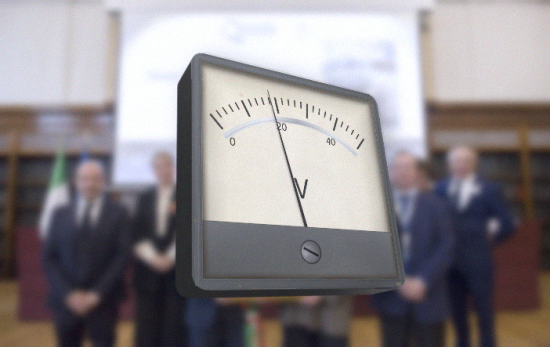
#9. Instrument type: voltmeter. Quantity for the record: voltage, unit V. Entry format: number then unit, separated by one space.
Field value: 18 V
